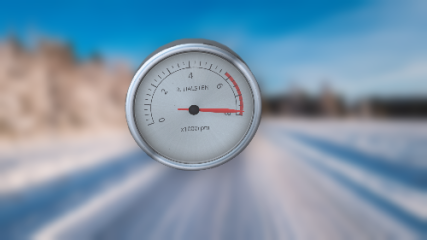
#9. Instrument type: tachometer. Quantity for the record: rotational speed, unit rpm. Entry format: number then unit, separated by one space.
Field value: 7750 rpm
